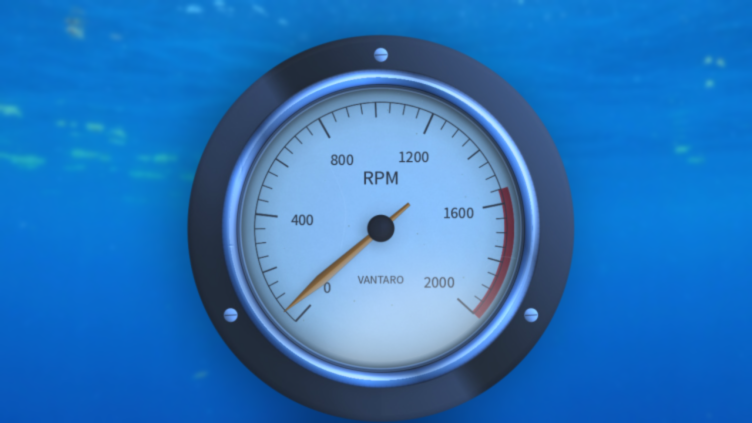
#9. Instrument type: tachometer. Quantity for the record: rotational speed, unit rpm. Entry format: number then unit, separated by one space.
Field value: 50 rpm
